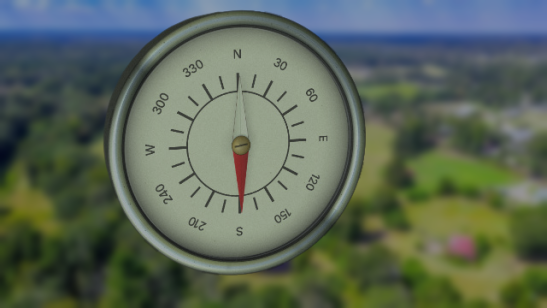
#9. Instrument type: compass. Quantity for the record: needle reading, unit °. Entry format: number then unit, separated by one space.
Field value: 180 °
